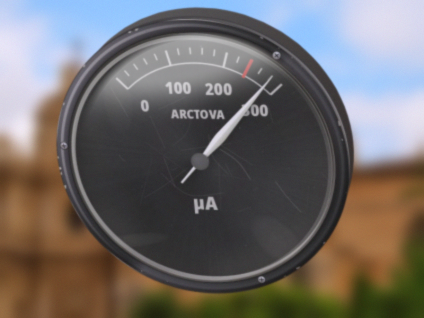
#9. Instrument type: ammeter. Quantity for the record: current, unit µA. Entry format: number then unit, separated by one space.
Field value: 280 µA
